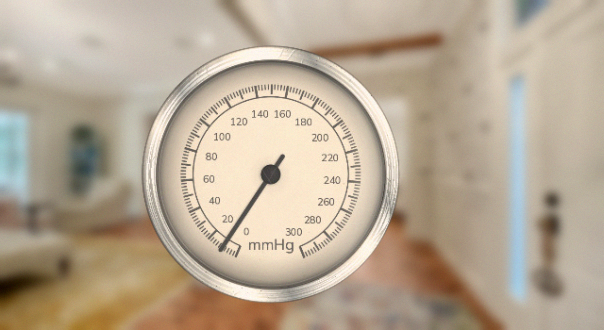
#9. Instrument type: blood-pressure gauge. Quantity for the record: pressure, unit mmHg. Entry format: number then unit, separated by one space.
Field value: 10 mmHg
